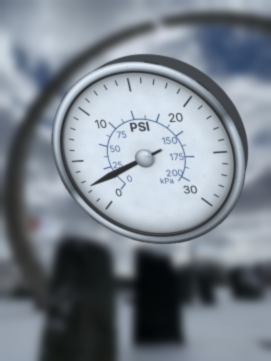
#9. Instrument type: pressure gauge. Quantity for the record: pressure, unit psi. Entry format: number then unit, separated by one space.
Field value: 2.5 psi
